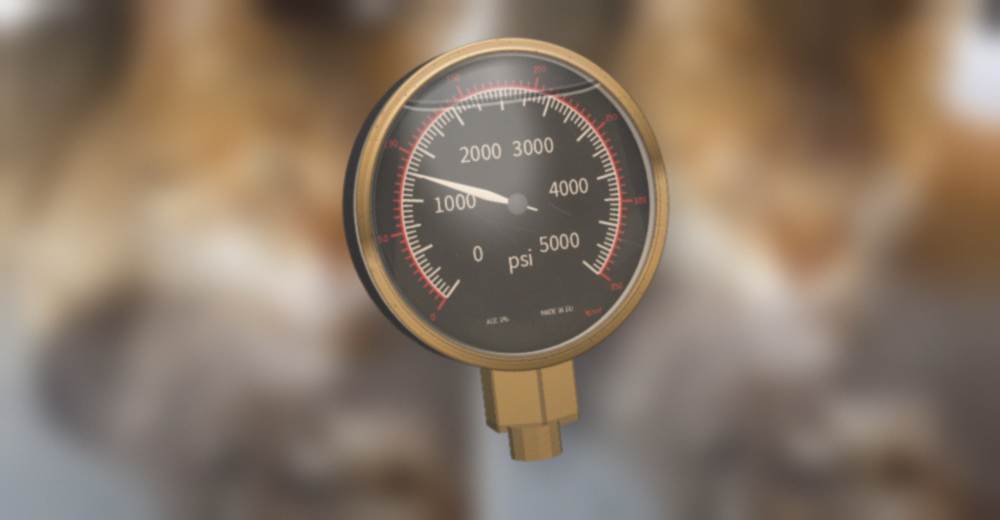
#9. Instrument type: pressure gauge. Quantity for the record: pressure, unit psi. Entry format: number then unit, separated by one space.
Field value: 1250 psi
